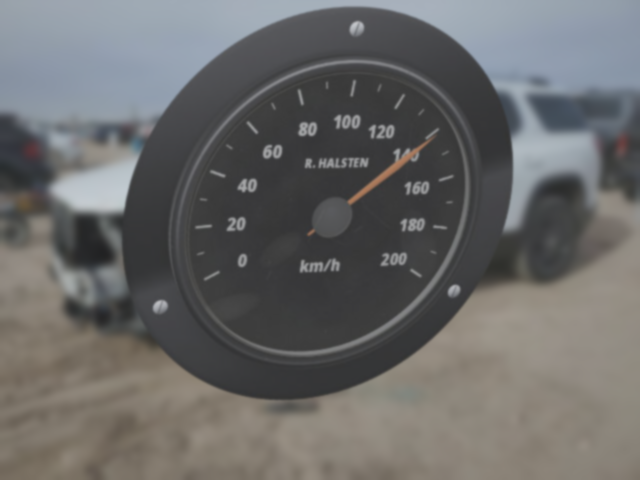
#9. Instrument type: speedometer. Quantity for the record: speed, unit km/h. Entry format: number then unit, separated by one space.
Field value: 140 km/h
